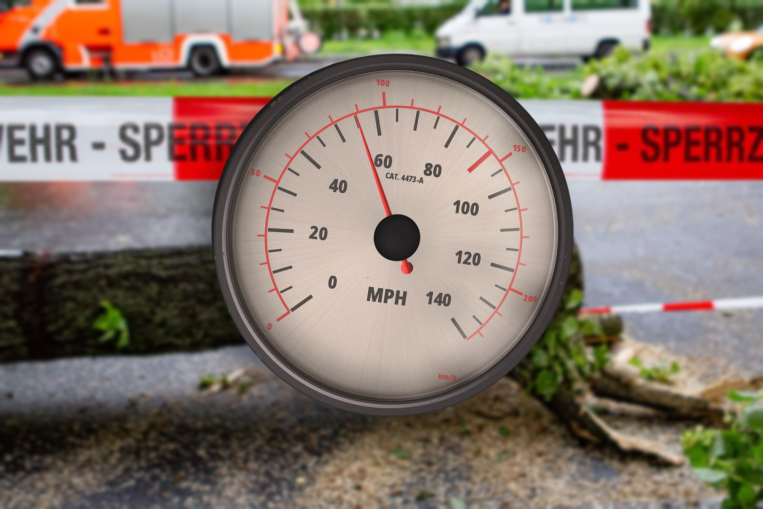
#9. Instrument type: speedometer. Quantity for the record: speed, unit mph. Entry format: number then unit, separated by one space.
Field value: 55 mph
